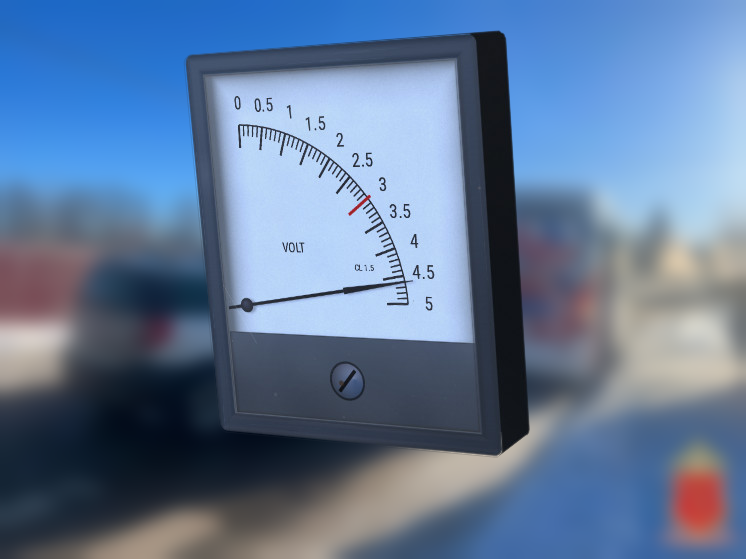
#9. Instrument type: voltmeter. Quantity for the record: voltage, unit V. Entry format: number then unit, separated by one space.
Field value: 4.6 V
